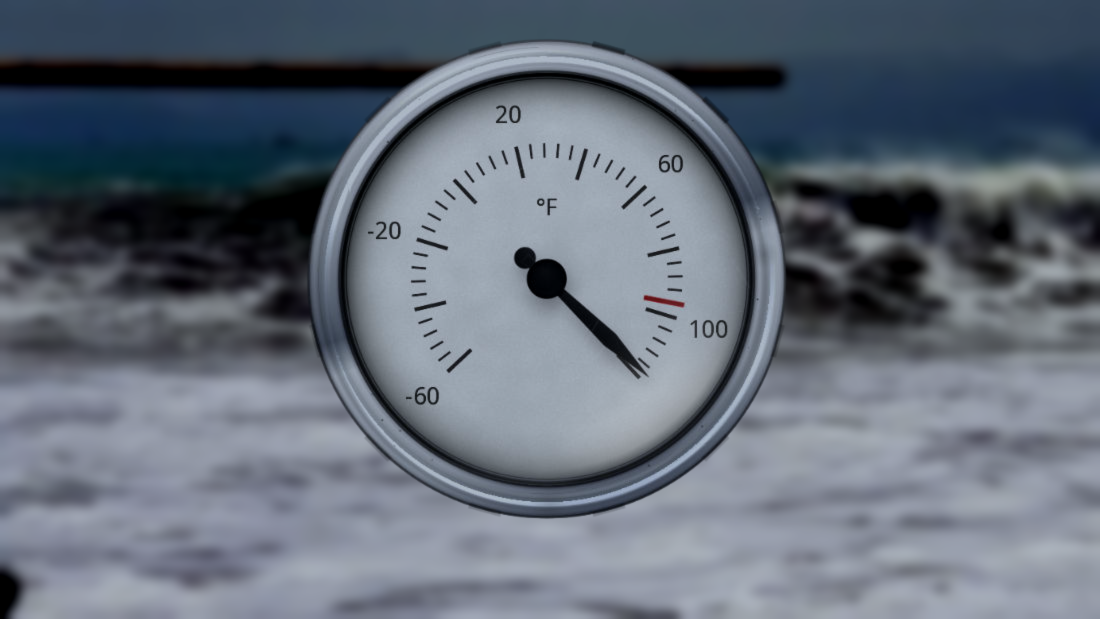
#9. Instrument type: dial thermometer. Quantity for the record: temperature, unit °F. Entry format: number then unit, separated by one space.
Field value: 118 °F
